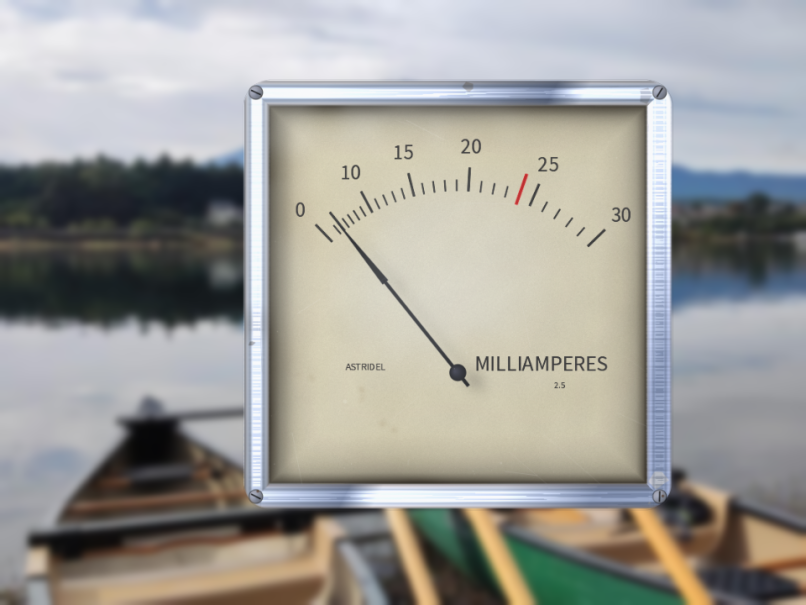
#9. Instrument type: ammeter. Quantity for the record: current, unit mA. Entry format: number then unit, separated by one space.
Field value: 5 mA
